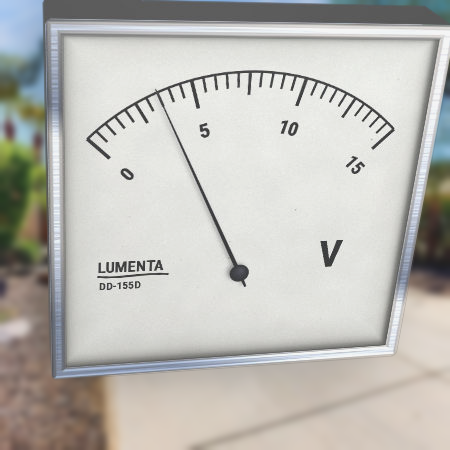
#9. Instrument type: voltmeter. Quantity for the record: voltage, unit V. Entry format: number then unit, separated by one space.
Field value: 3.5 V
